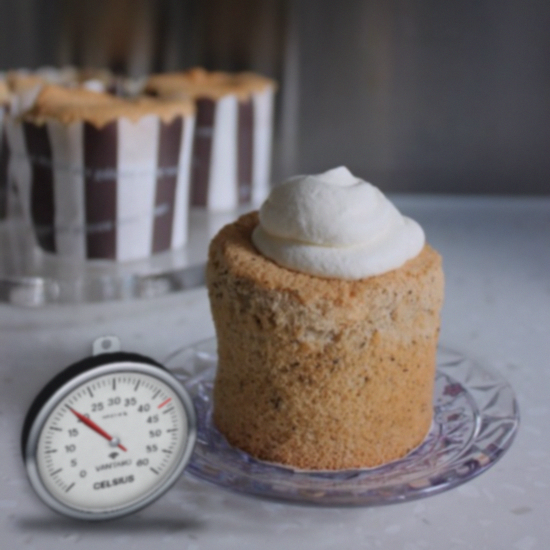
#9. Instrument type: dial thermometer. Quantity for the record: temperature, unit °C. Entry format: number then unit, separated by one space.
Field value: 20 °C
